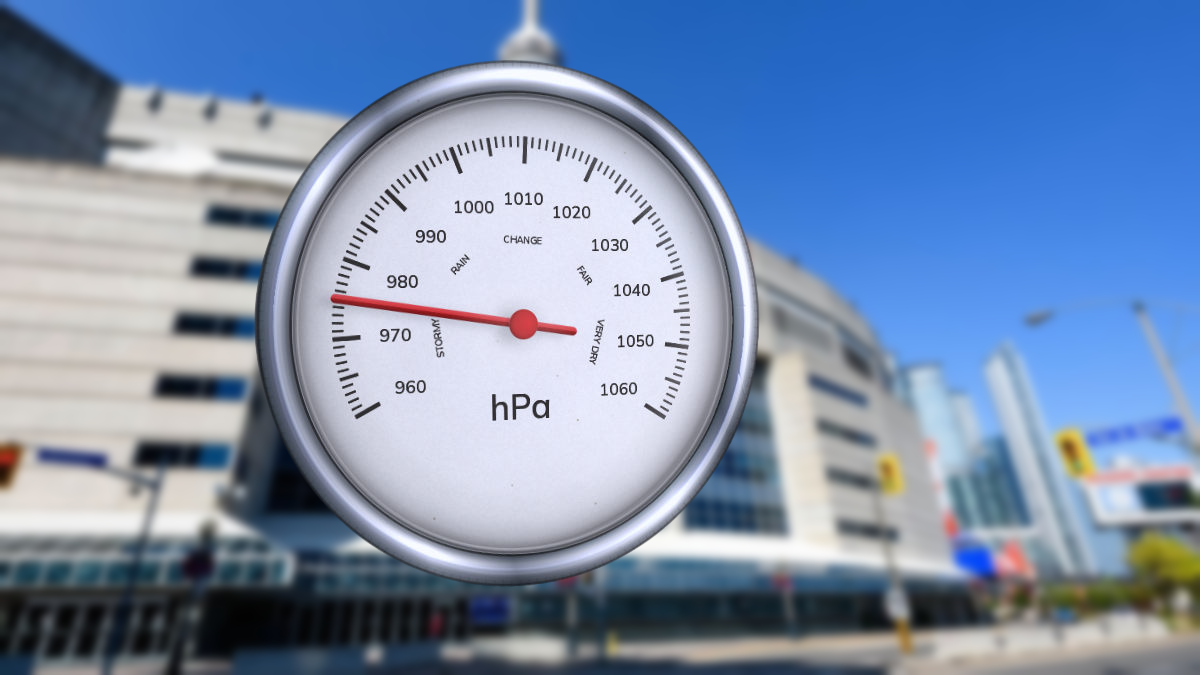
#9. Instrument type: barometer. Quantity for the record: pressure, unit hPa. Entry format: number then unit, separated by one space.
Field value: 975 hPa
